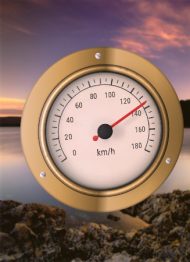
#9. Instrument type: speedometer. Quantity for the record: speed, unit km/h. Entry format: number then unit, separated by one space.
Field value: 135 km/h
